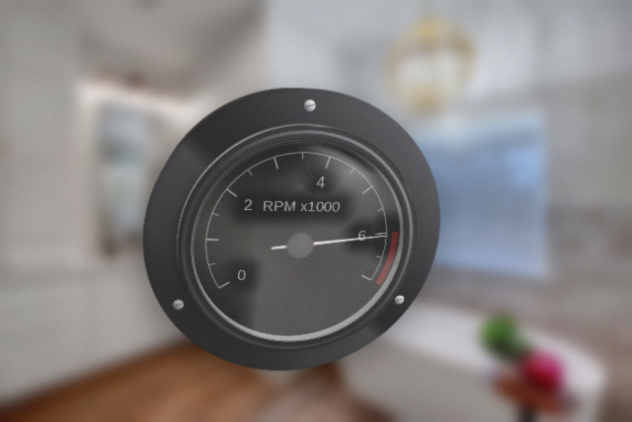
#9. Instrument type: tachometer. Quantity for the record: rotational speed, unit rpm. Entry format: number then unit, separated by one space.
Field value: 6000 rpm
